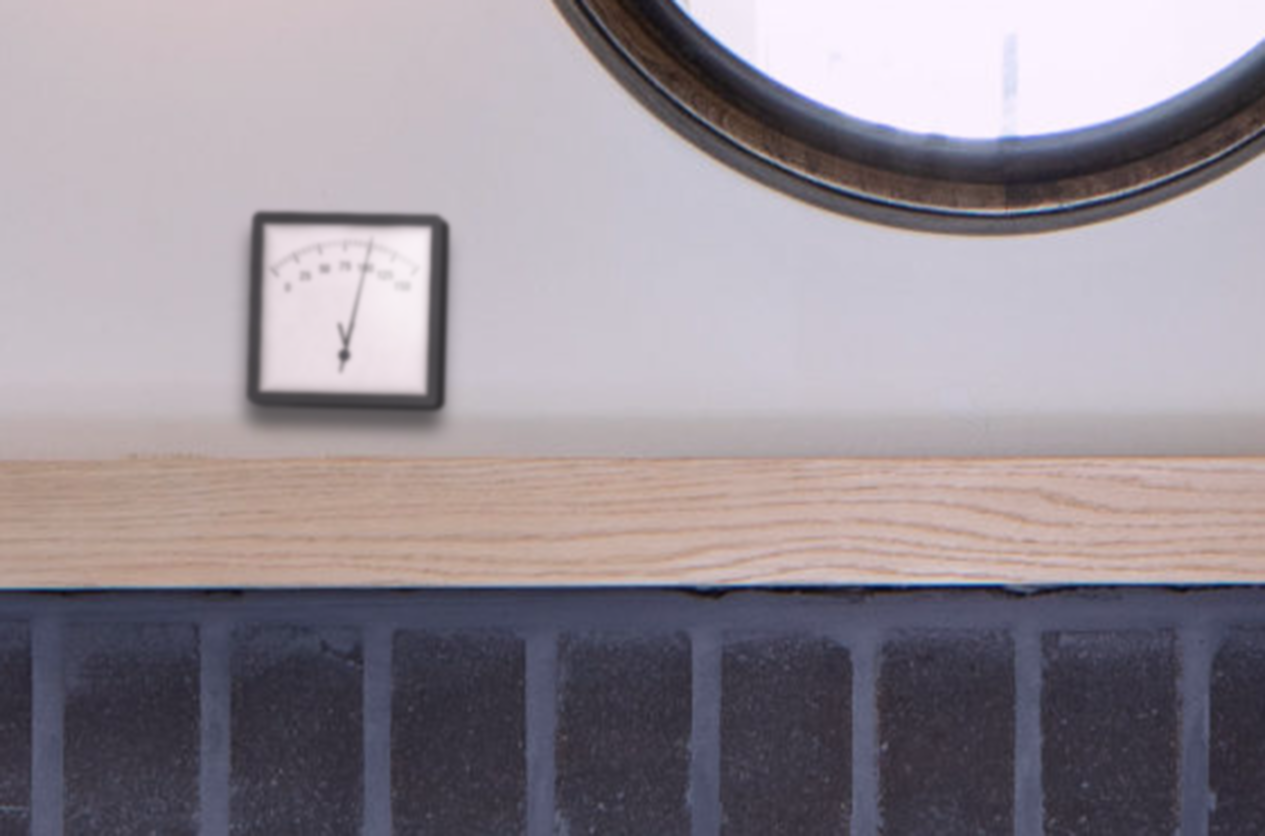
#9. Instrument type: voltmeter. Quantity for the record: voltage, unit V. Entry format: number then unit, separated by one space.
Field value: 100 V
